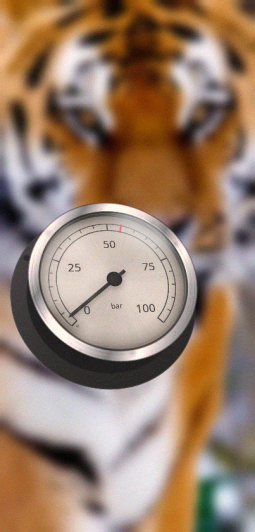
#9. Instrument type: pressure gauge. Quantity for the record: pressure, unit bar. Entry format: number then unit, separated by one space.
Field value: 2.5 bar
